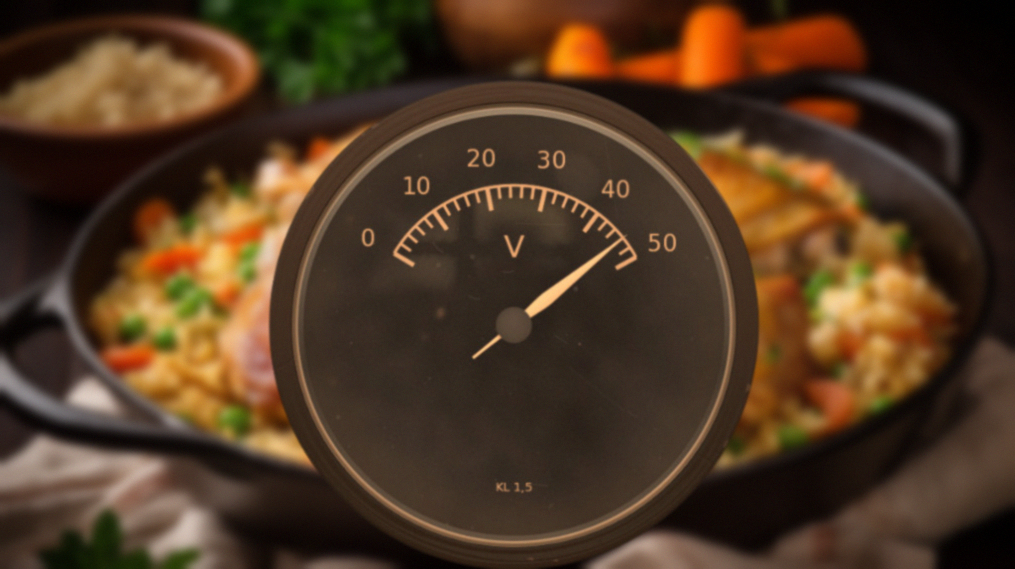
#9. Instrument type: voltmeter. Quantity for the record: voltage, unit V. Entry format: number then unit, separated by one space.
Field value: 46 V
